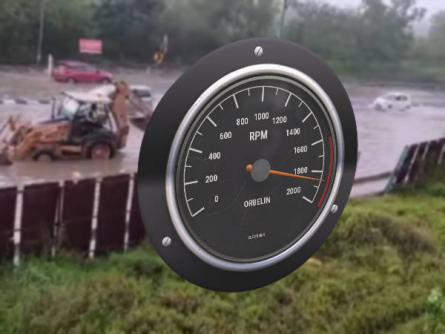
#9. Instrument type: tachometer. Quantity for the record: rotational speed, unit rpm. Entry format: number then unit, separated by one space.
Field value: 1850 rpm
